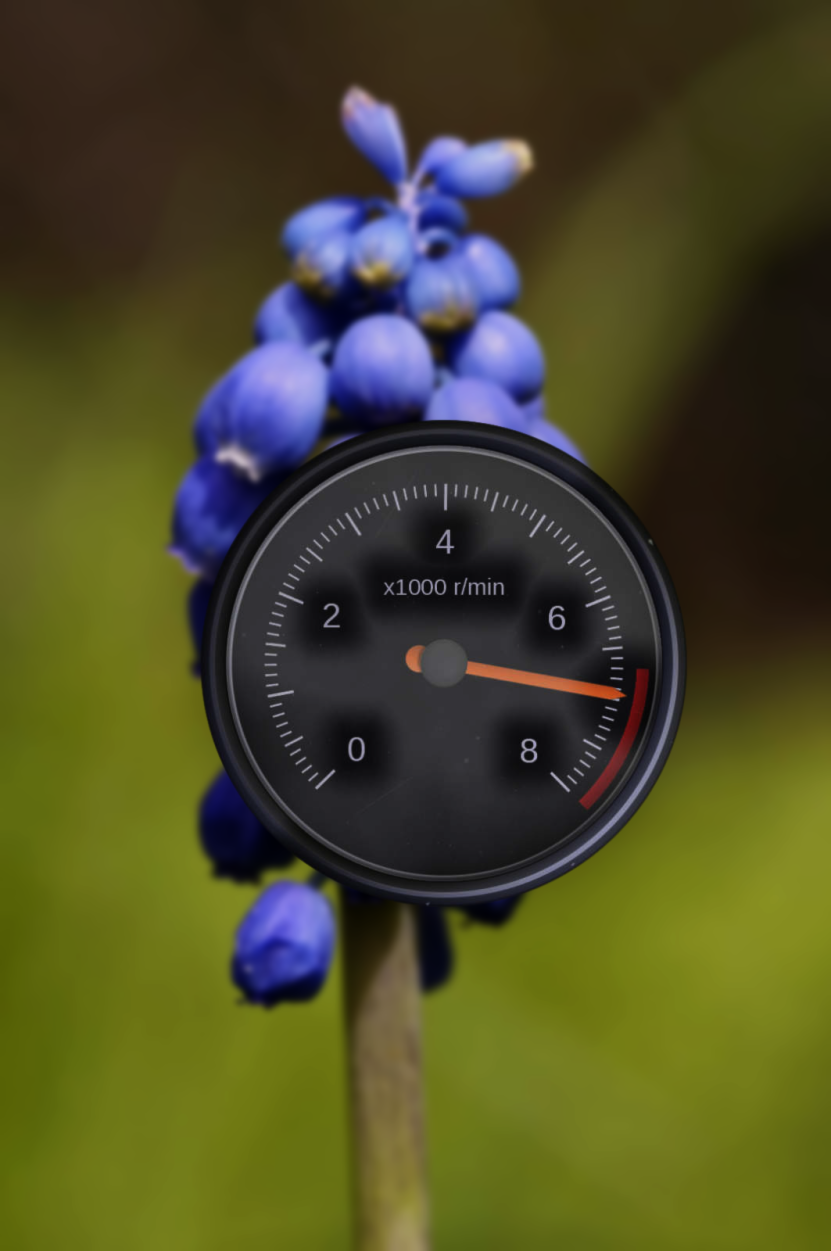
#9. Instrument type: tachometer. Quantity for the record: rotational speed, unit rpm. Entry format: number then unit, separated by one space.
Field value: 6950 rpm
